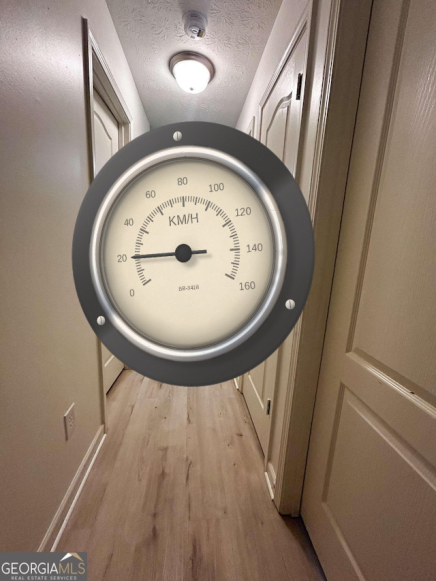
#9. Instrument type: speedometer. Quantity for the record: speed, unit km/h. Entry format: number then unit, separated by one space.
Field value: 20 km/h
